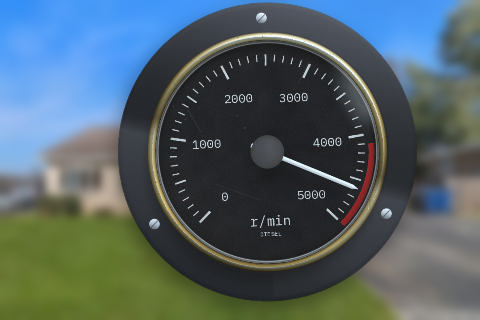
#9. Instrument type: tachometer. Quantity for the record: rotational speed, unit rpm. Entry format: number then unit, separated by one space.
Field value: 4600 rpm
